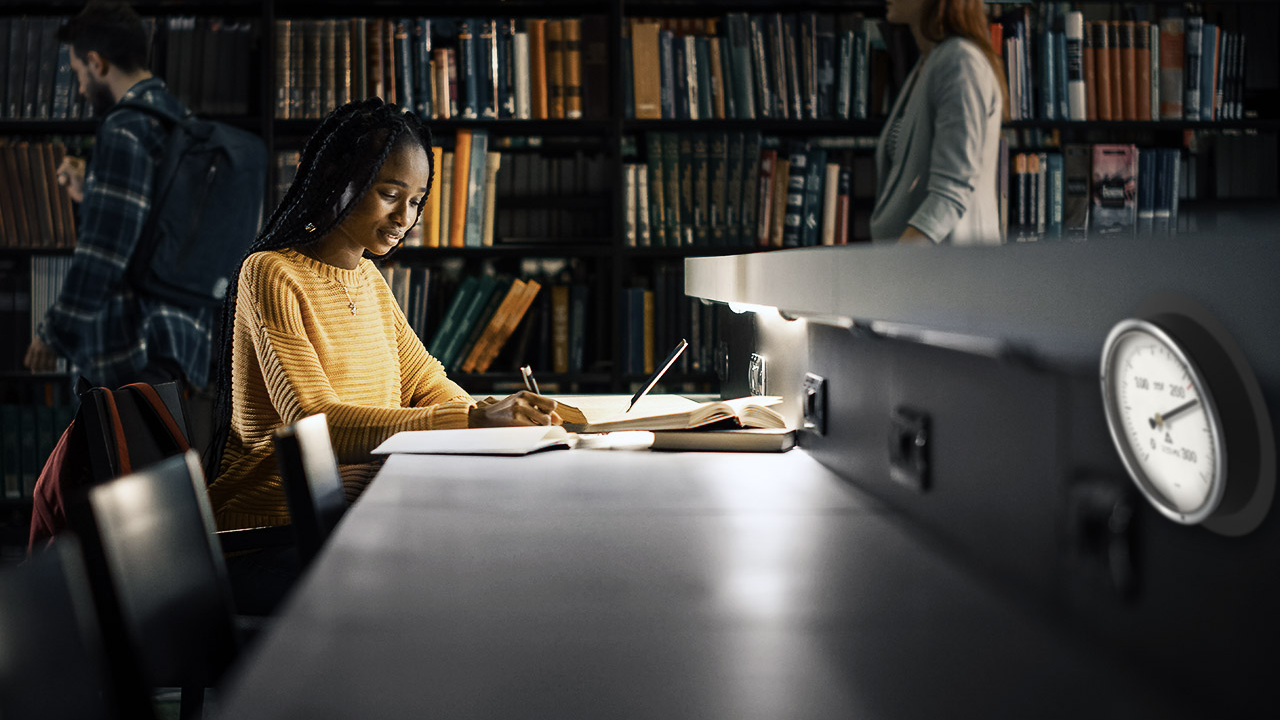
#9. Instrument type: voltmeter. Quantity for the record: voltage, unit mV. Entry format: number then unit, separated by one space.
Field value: 225 mV
